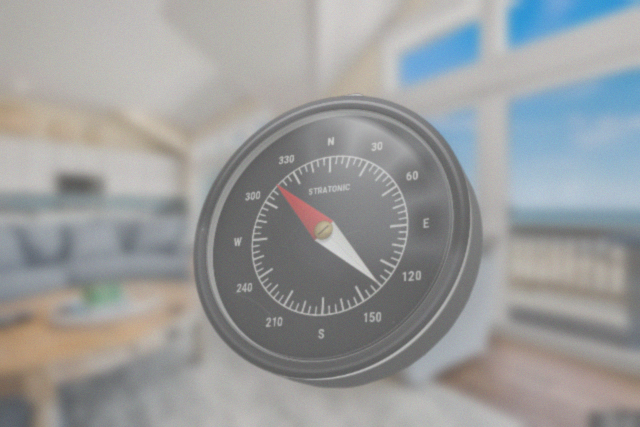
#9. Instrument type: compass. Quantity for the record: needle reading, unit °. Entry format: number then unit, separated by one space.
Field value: 315 °
